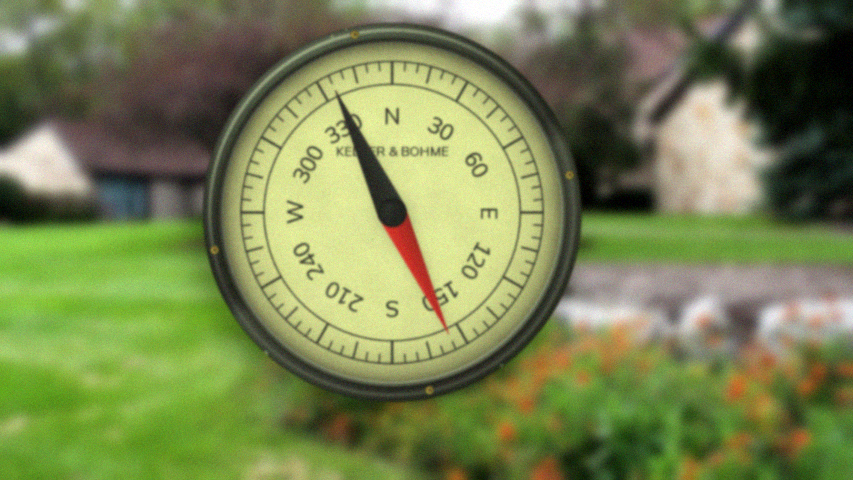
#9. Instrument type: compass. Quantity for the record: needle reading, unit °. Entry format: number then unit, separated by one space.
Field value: 155 °
